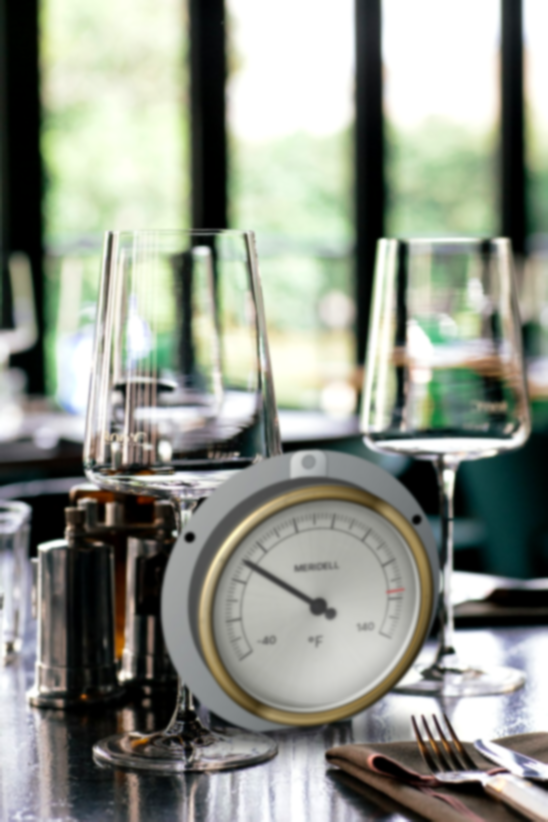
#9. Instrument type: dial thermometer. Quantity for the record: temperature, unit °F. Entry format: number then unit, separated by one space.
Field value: 10 °F
